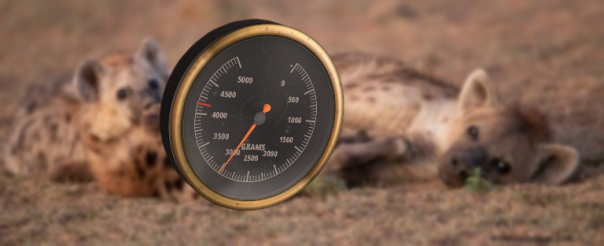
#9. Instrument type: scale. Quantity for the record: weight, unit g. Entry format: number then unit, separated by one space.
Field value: 3000 g
